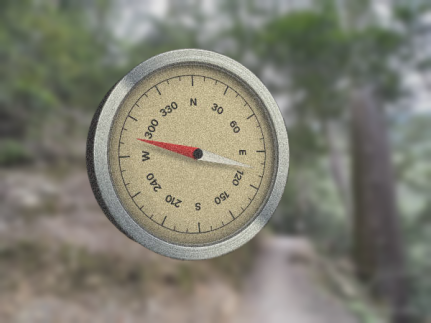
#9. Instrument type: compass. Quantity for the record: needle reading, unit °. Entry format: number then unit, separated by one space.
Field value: 285 °
